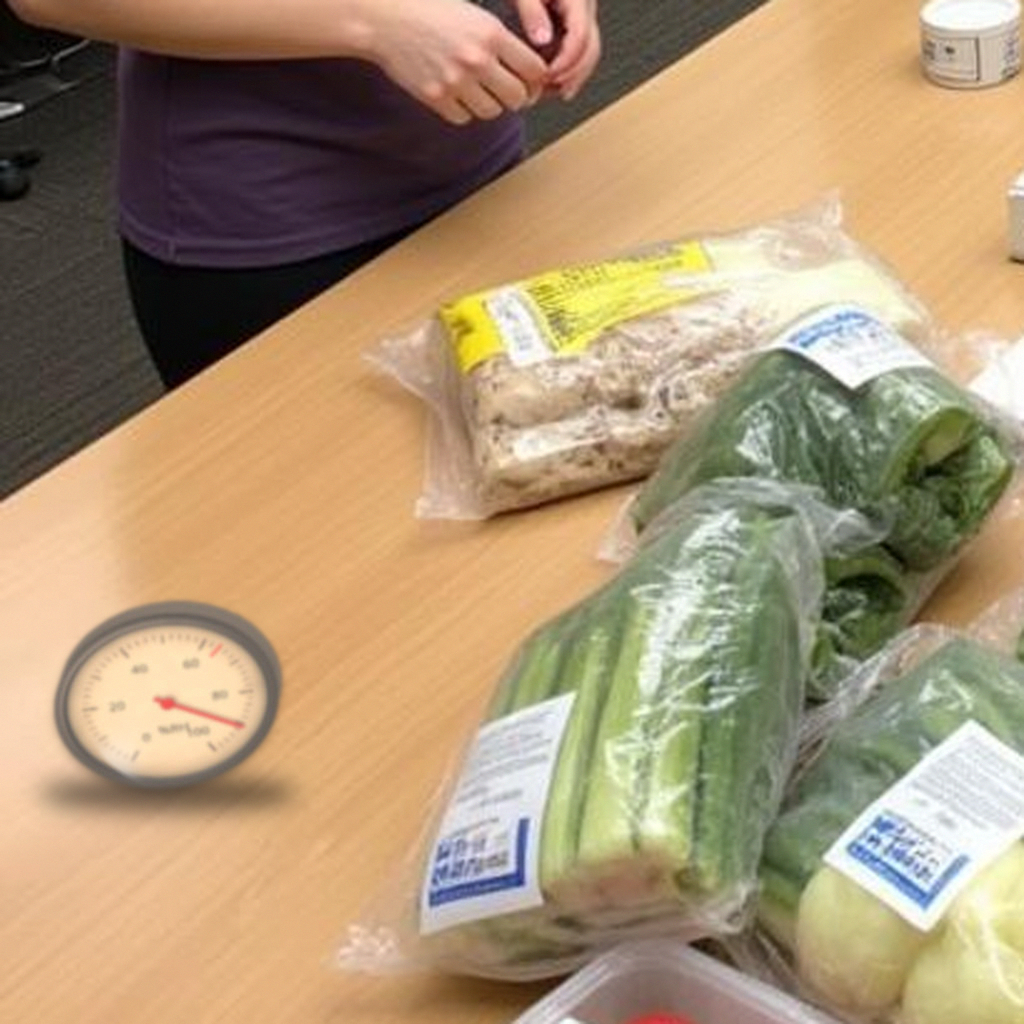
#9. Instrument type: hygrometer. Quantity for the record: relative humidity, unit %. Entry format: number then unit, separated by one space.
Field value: 90 %
